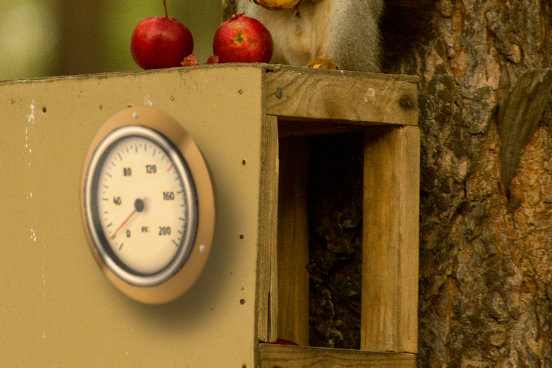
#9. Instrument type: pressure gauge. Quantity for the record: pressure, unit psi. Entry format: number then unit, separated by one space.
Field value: 10 psi
